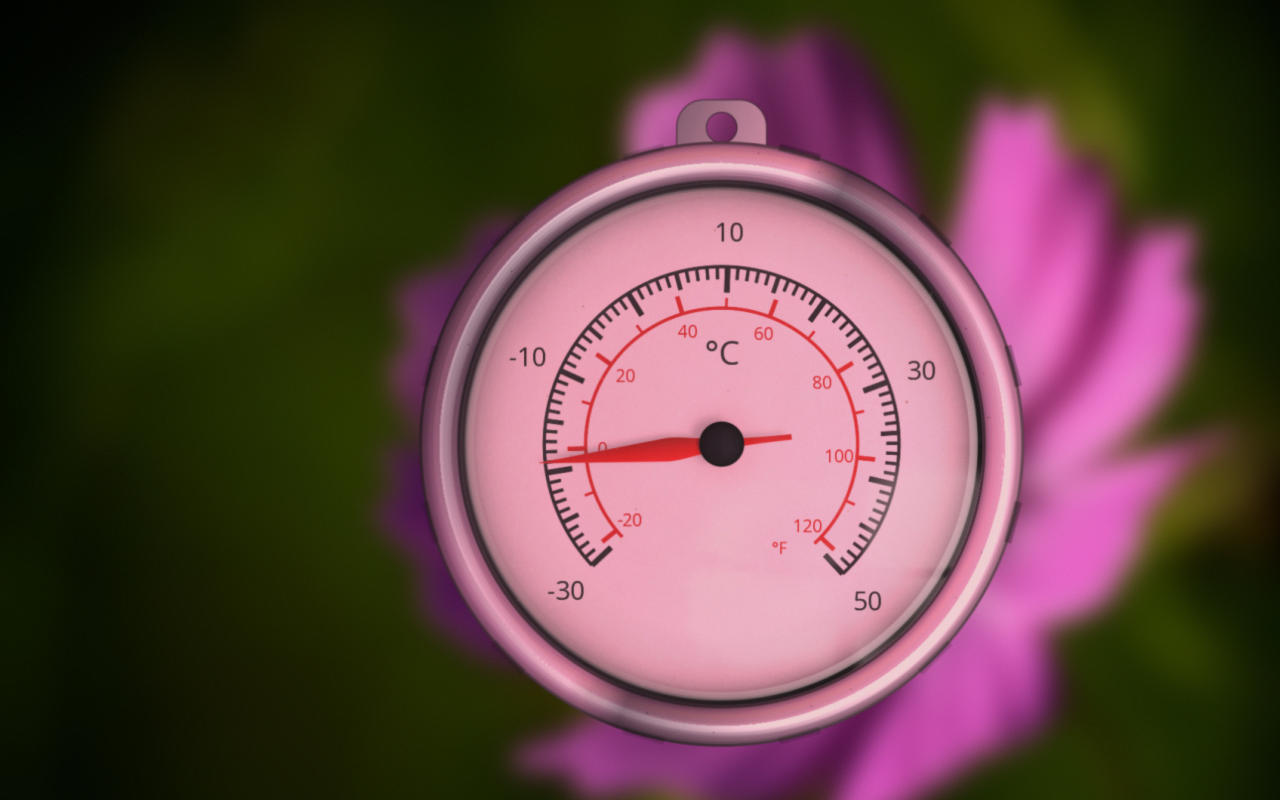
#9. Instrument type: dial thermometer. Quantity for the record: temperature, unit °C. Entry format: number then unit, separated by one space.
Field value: -19 °C
